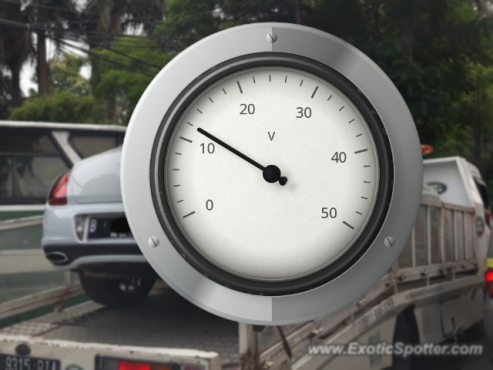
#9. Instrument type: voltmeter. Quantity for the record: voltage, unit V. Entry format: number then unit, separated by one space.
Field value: 12 V
